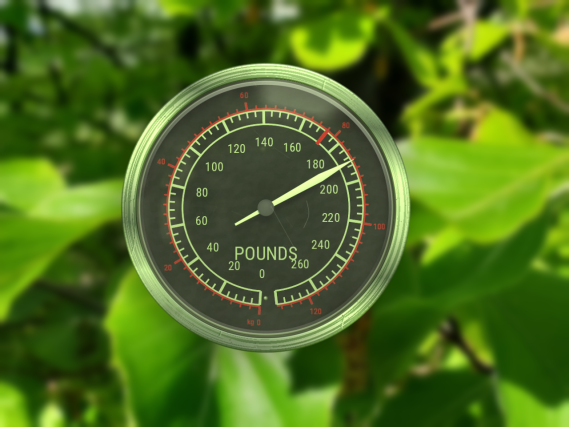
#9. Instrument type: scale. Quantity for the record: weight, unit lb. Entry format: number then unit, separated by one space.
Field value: 190 lb
